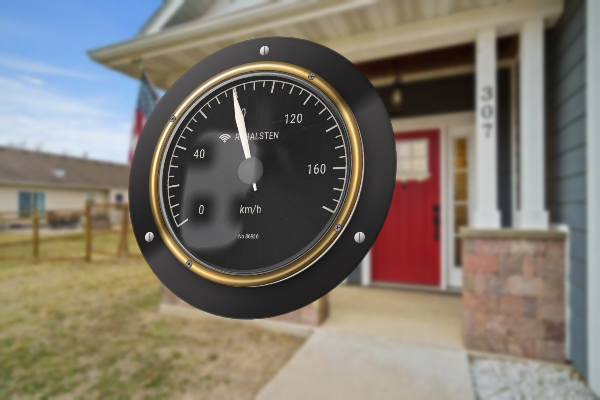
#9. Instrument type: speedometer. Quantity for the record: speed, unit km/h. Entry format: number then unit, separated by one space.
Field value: 80 km/h
